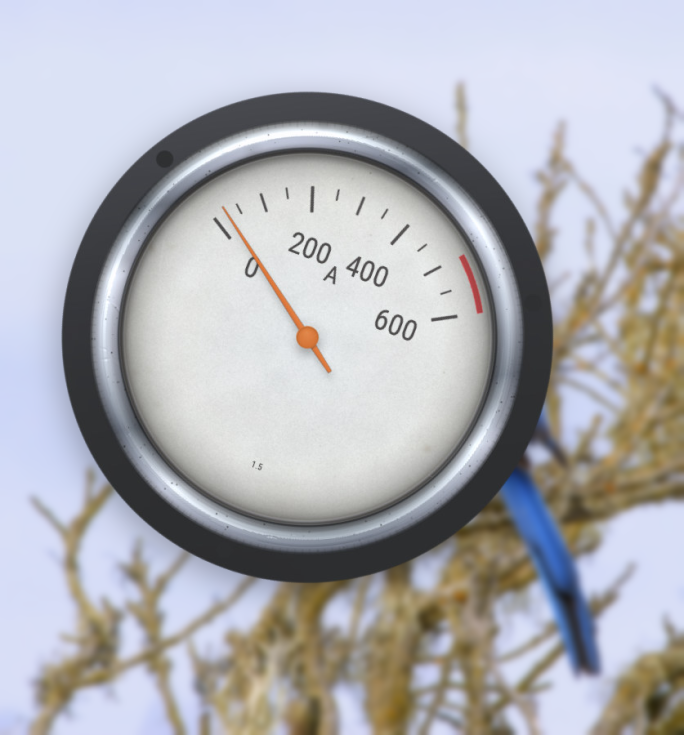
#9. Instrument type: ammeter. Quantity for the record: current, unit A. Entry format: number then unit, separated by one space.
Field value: 25 A
